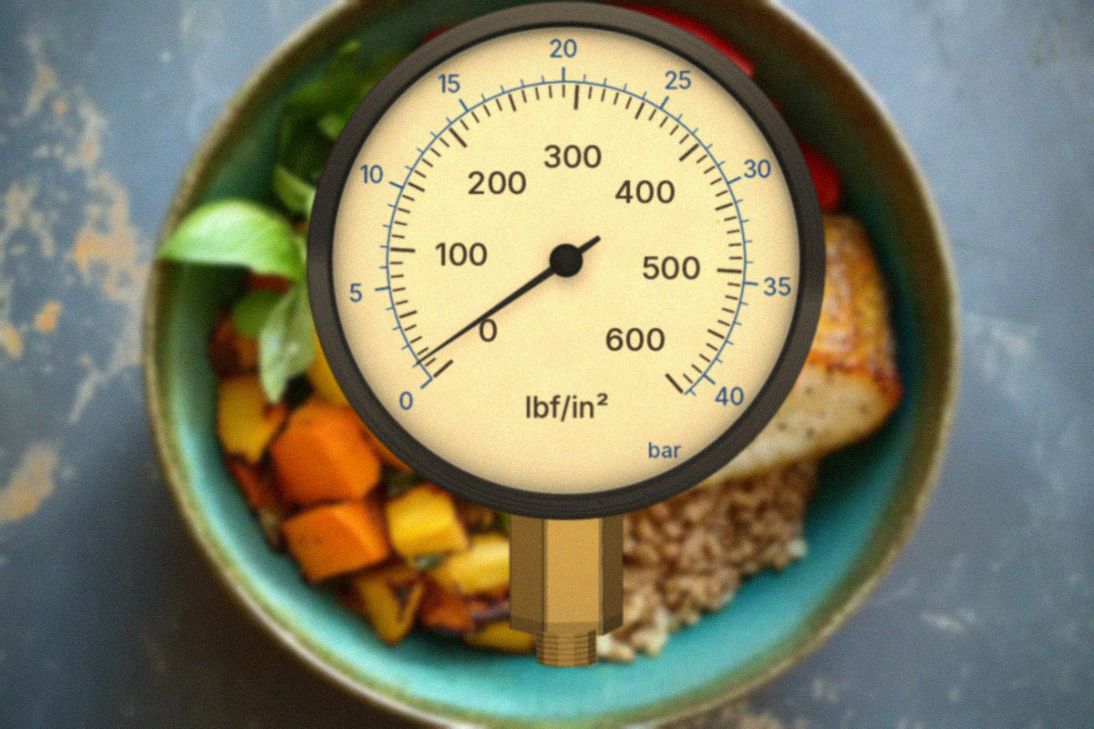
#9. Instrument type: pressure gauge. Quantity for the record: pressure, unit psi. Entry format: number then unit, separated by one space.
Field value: 15 psi
